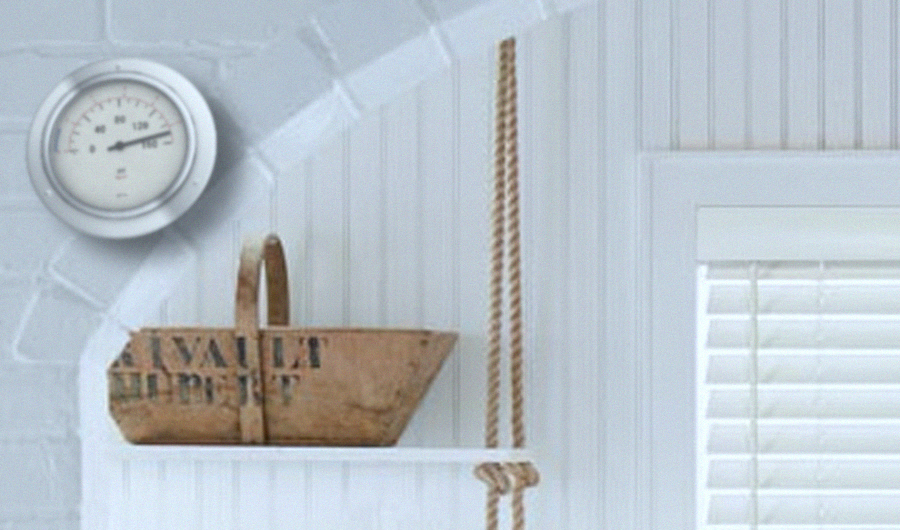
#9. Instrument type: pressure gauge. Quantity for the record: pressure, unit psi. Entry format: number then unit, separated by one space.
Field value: 150 psi
